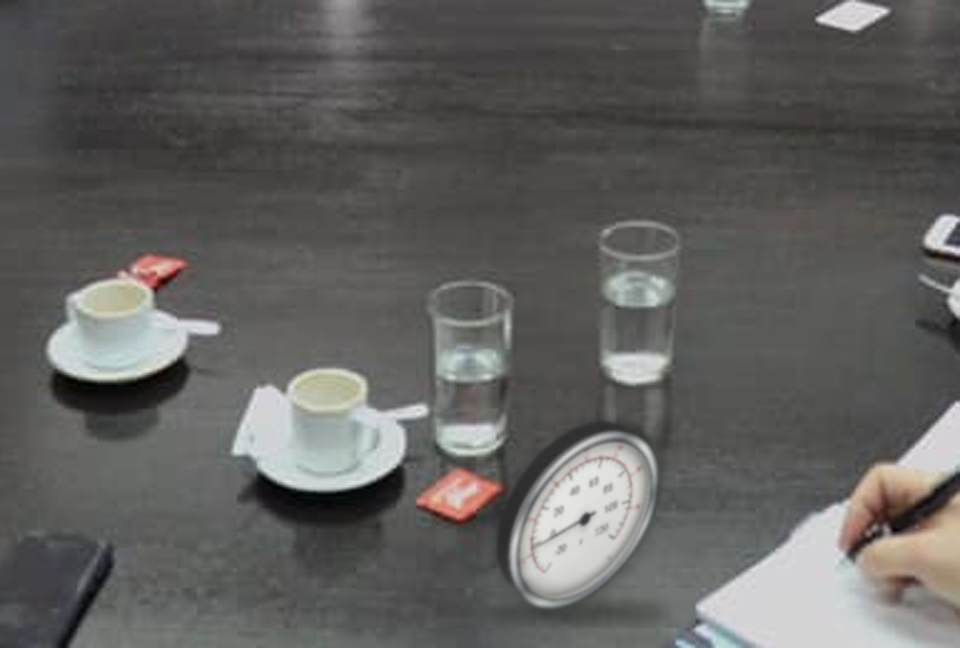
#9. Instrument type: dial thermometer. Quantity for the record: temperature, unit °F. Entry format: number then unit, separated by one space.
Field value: 0 °F
